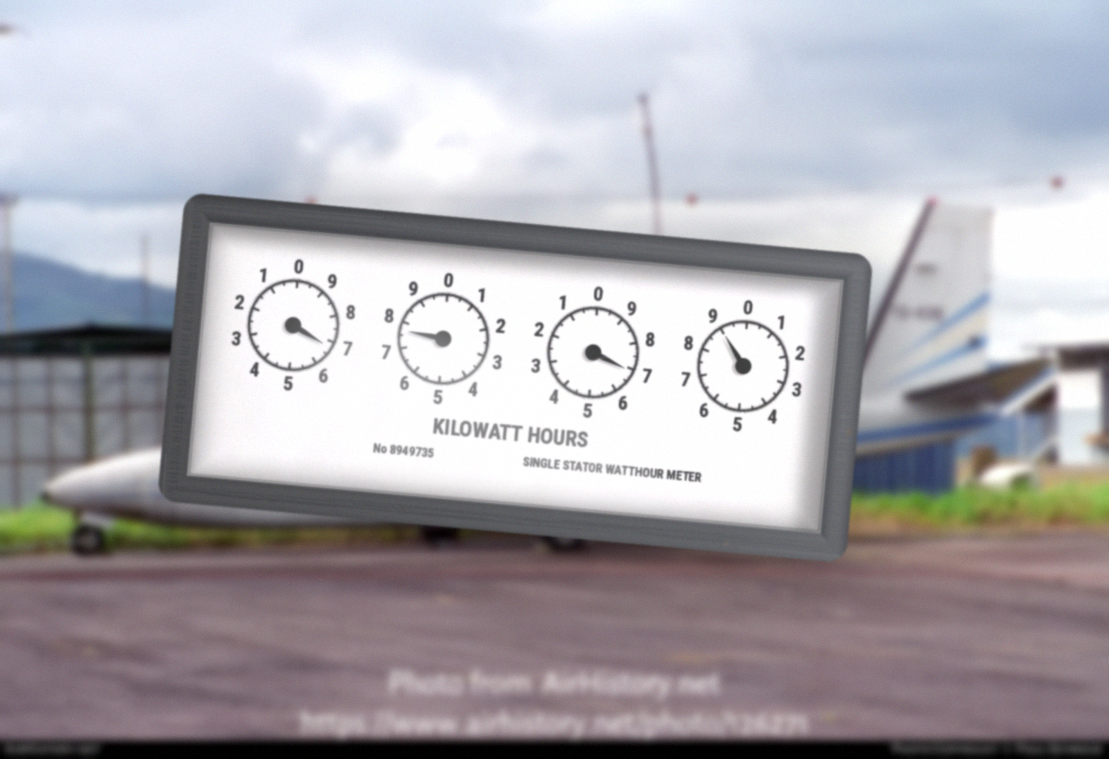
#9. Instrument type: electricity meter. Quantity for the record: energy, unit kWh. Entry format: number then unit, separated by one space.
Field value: 6769 kWh
